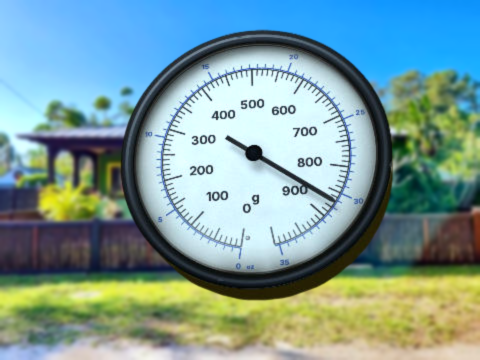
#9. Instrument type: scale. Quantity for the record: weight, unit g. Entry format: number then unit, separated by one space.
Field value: 870 g
